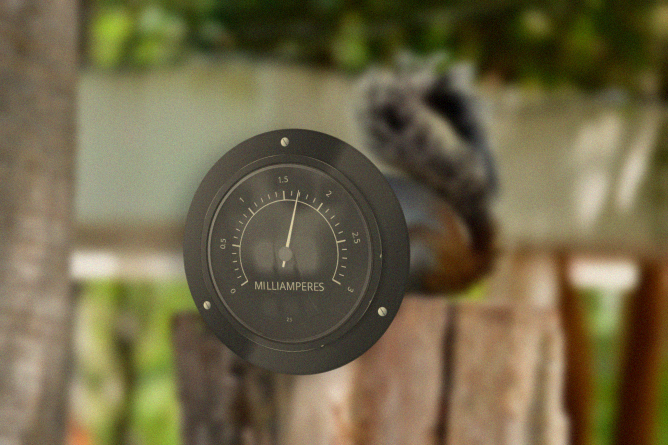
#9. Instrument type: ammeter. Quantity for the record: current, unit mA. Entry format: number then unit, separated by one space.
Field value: 1.7 mA
